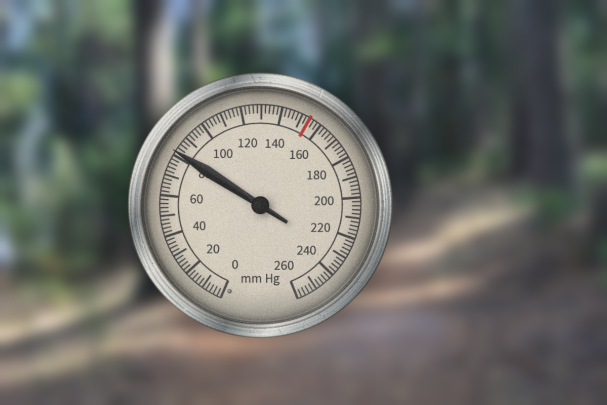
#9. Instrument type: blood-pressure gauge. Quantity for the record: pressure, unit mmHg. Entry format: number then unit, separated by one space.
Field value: 82 mmHg
